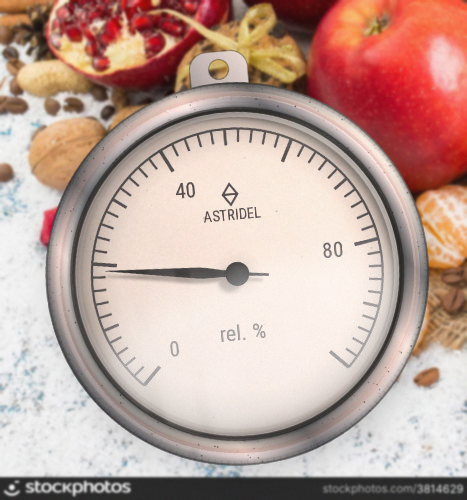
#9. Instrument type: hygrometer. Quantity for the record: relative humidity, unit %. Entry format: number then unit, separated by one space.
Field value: 19 %
